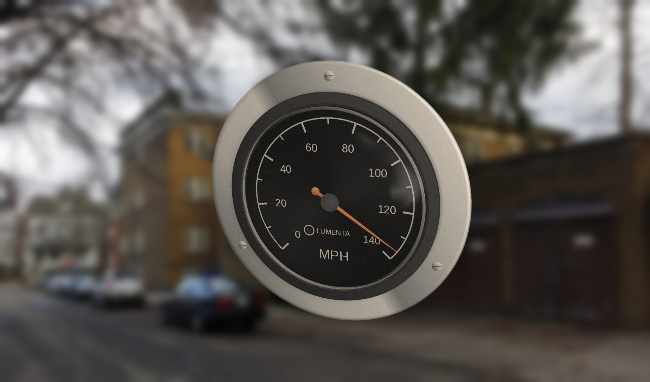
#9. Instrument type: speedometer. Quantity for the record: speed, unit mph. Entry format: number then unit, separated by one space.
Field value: 135 mph
